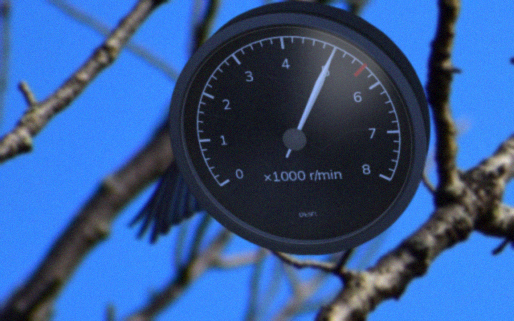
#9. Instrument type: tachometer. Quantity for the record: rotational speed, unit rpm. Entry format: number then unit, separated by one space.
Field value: 5000 rpm
